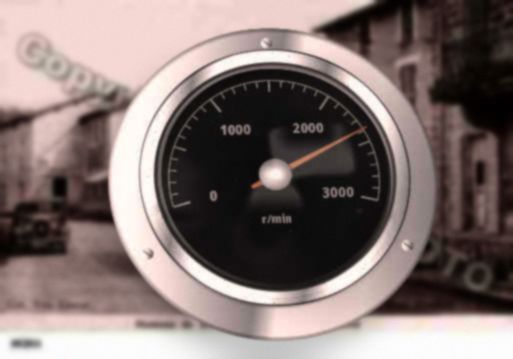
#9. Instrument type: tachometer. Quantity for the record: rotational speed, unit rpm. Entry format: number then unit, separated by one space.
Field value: 2400 rpm
